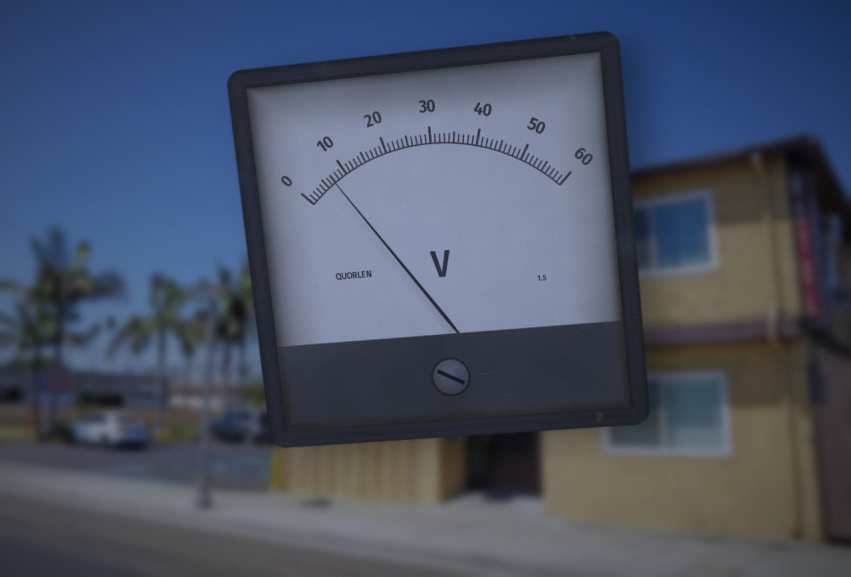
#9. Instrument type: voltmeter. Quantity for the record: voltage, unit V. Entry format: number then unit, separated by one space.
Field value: 7 V
